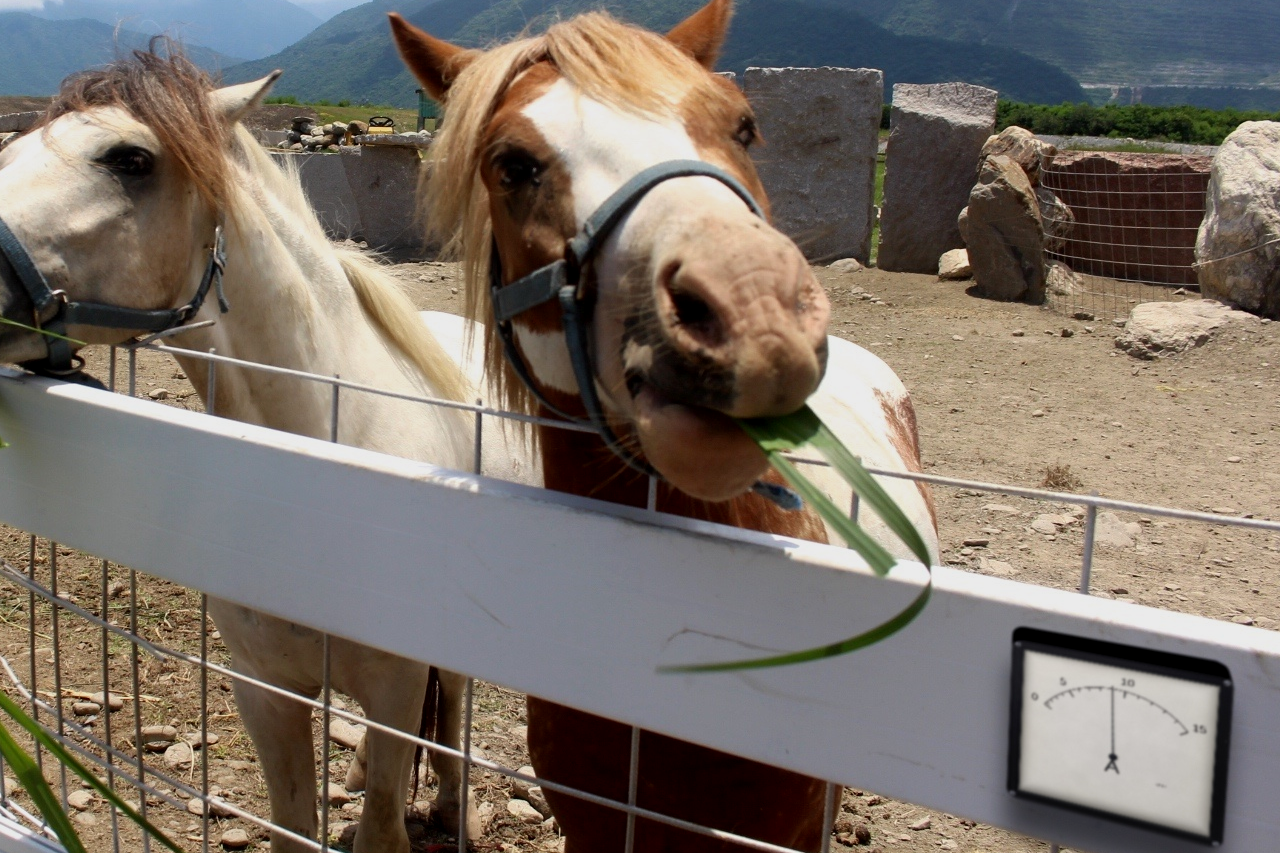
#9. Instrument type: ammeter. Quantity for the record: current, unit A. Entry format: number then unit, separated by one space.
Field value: 9 A
